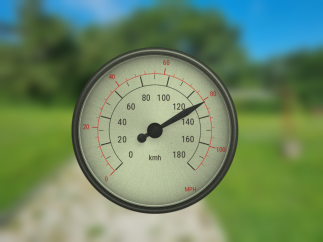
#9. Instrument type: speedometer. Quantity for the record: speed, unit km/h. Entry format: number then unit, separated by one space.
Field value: 130 km/h
